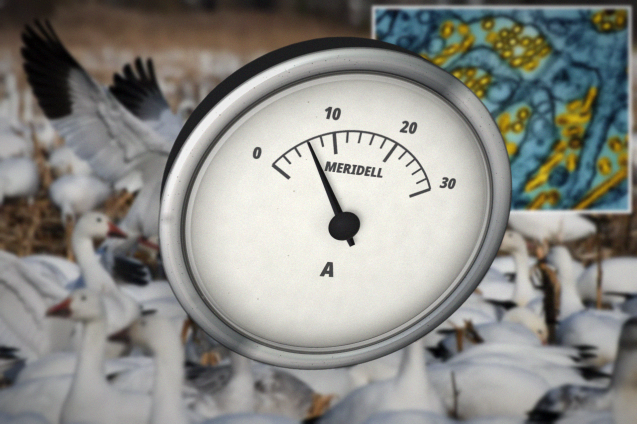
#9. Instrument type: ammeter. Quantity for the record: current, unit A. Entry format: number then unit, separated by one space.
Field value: 6 A
